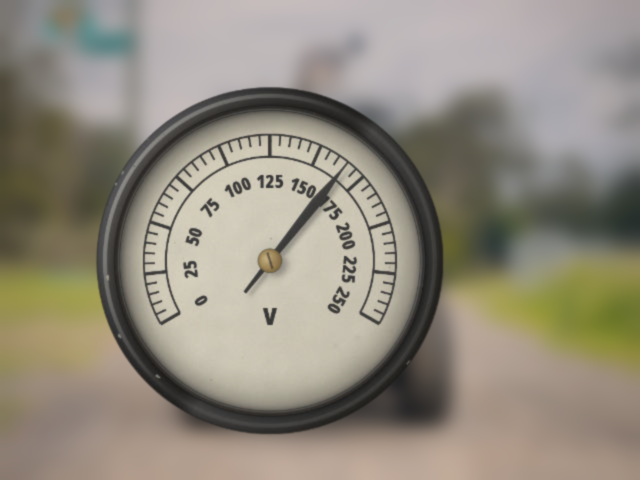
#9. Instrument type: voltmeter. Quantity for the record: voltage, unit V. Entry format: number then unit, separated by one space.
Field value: 165 V
